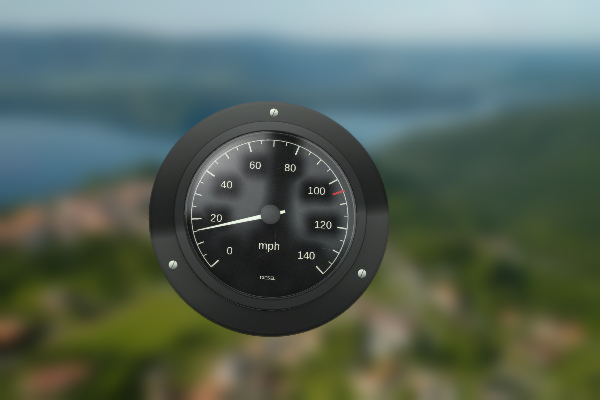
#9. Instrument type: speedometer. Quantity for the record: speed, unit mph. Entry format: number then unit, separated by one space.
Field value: 15 mph
